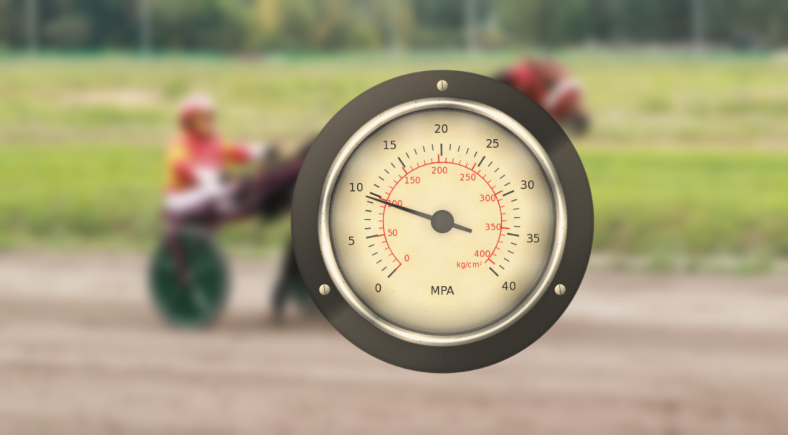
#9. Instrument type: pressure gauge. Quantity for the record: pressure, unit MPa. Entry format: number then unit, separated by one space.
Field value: 9.5 MPa
